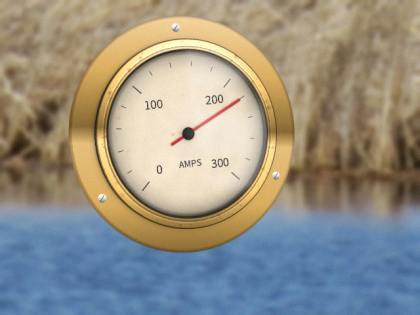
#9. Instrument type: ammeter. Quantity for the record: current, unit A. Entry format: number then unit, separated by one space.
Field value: 220 A
